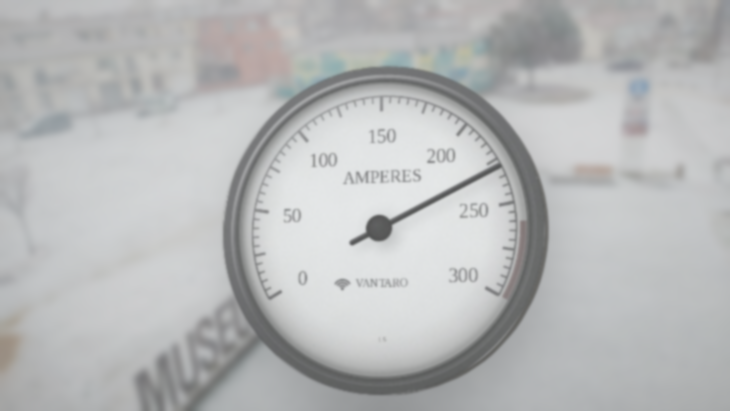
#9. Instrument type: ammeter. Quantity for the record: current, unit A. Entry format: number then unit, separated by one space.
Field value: 230 A
